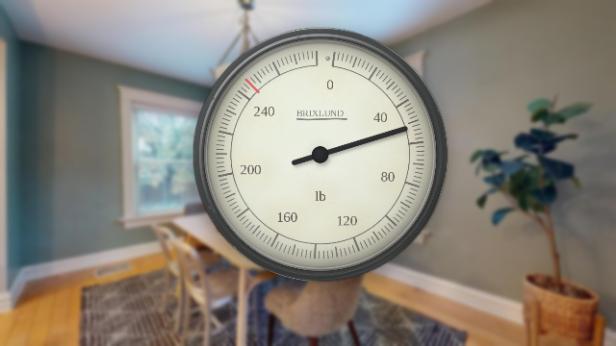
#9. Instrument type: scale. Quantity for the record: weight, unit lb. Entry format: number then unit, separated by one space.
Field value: 52 lb
